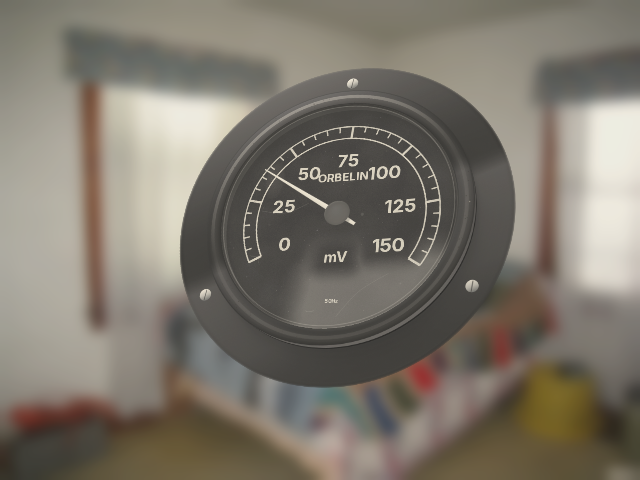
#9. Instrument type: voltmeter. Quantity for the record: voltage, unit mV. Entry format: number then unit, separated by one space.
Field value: 37.5 mV
